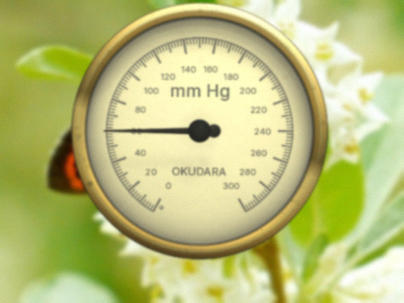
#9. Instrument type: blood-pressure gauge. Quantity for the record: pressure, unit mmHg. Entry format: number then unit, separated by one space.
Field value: 60 mmHg
